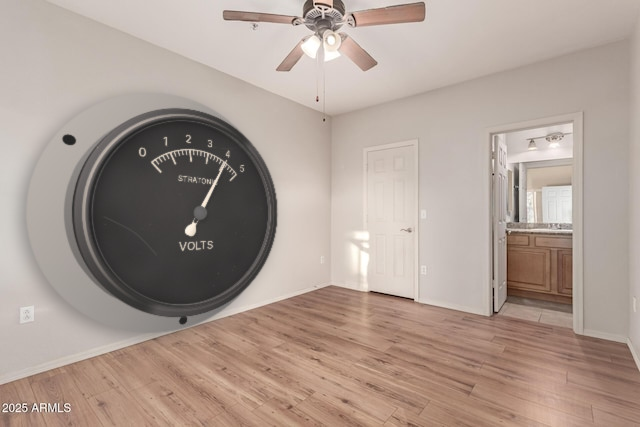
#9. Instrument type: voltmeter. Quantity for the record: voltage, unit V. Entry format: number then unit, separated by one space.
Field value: 4 V
